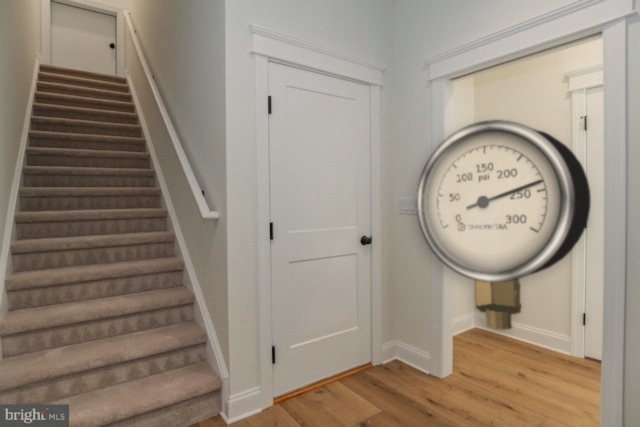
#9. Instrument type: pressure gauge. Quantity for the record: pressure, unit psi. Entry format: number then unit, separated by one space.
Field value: 240 psi
